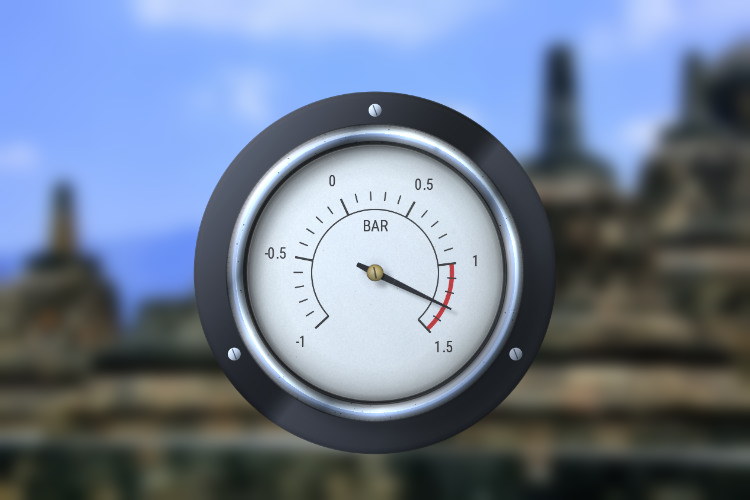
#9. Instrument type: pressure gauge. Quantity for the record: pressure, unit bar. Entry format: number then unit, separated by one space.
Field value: 1.3 bar
